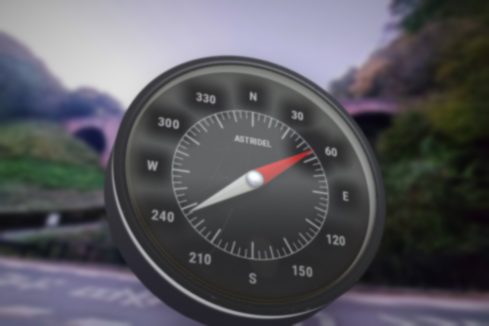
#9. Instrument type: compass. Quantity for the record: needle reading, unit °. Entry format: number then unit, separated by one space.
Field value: 55 °
